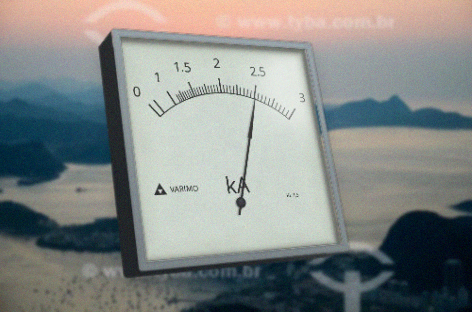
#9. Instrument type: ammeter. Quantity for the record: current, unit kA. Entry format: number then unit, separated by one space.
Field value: 2.5 kA
